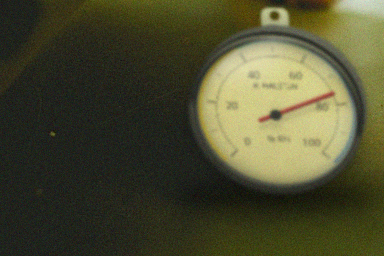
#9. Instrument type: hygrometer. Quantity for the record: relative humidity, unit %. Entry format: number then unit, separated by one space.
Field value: 75 %
